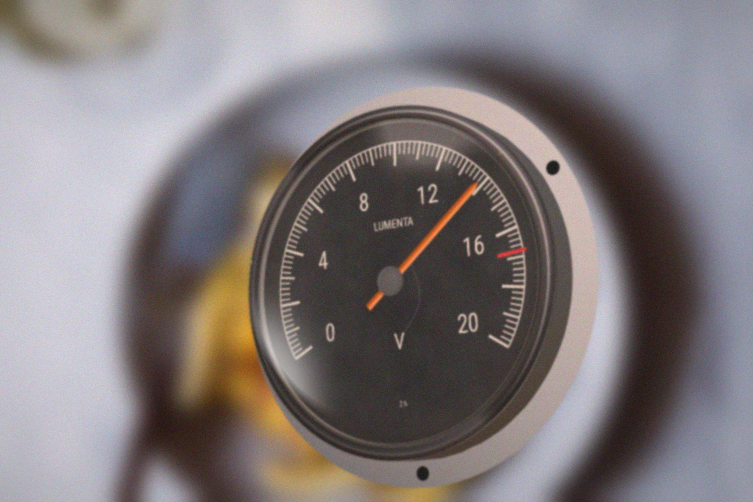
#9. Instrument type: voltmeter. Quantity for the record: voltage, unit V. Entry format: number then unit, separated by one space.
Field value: 14 V
